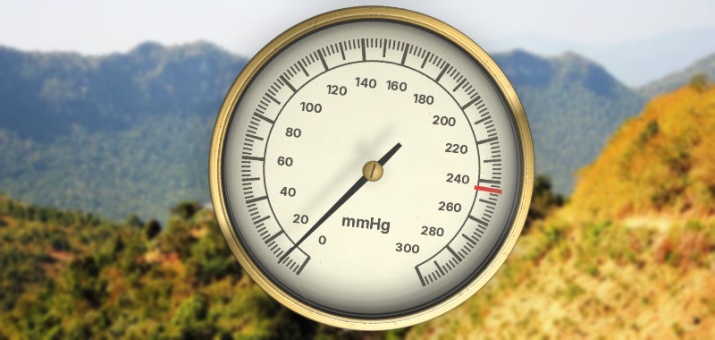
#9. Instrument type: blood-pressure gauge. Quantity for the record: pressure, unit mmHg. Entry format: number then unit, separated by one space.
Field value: 10 mmHg
